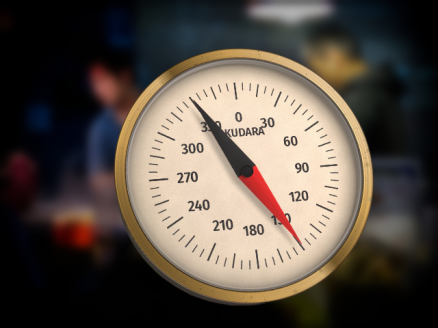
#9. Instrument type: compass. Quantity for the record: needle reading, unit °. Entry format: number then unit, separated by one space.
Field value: 150 °
